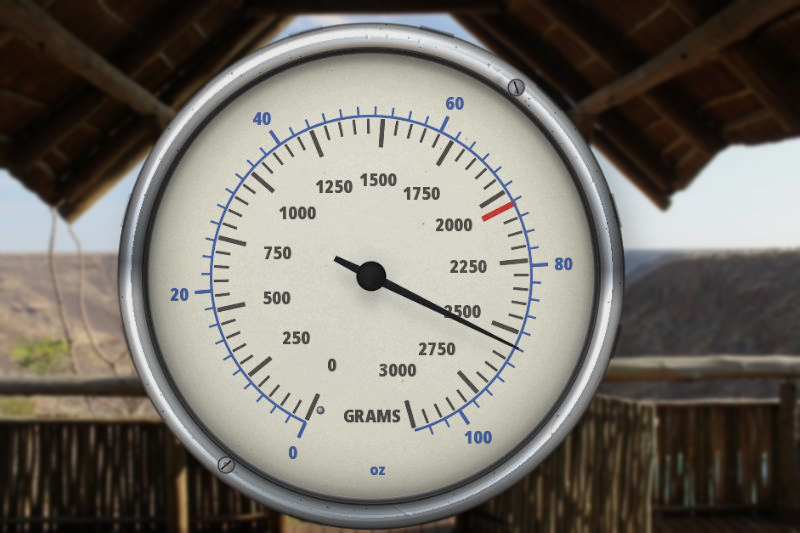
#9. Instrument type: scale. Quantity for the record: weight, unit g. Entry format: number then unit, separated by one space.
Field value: 2550 g
